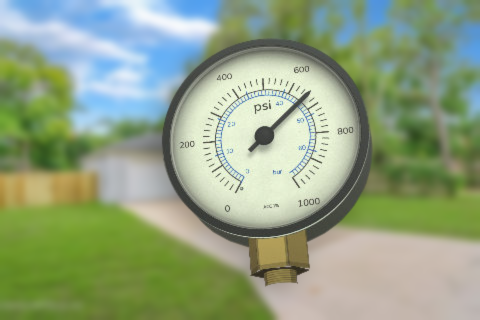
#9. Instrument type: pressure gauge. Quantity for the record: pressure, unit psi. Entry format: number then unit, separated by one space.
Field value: 660 psi
